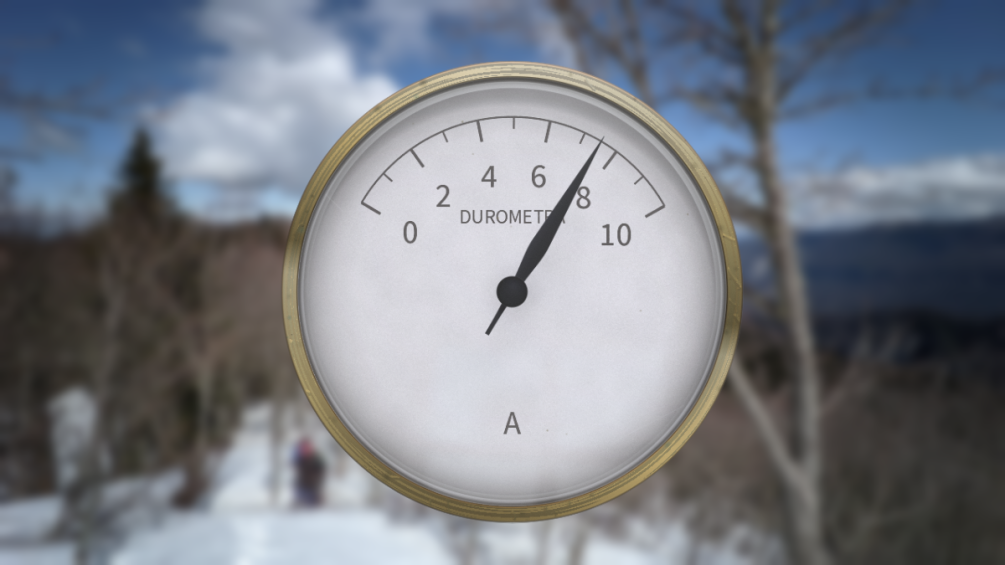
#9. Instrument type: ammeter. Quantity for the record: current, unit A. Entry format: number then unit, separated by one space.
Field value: 7.5 A
